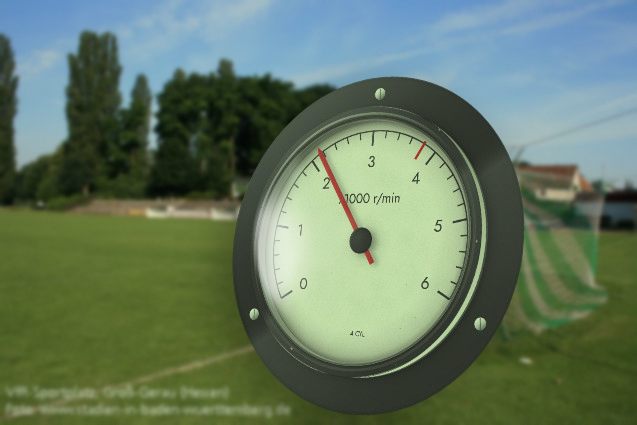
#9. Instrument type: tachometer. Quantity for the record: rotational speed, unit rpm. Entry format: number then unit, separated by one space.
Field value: 2200 rpm
